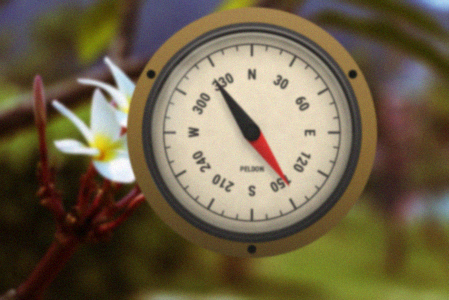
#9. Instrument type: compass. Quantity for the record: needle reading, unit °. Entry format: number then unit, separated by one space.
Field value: 145 °
